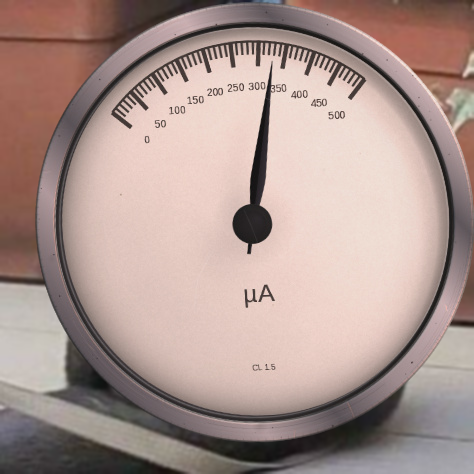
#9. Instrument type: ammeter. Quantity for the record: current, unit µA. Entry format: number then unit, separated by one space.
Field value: 330 µA
